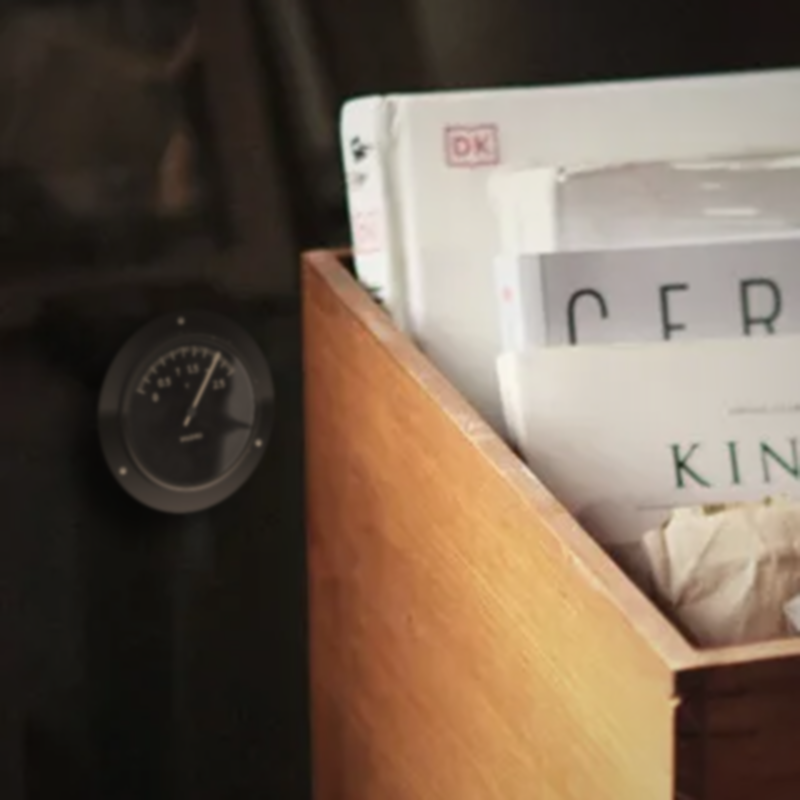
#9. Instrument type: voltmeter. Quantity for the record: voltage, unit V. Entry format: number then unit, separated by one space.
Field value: 2 V
